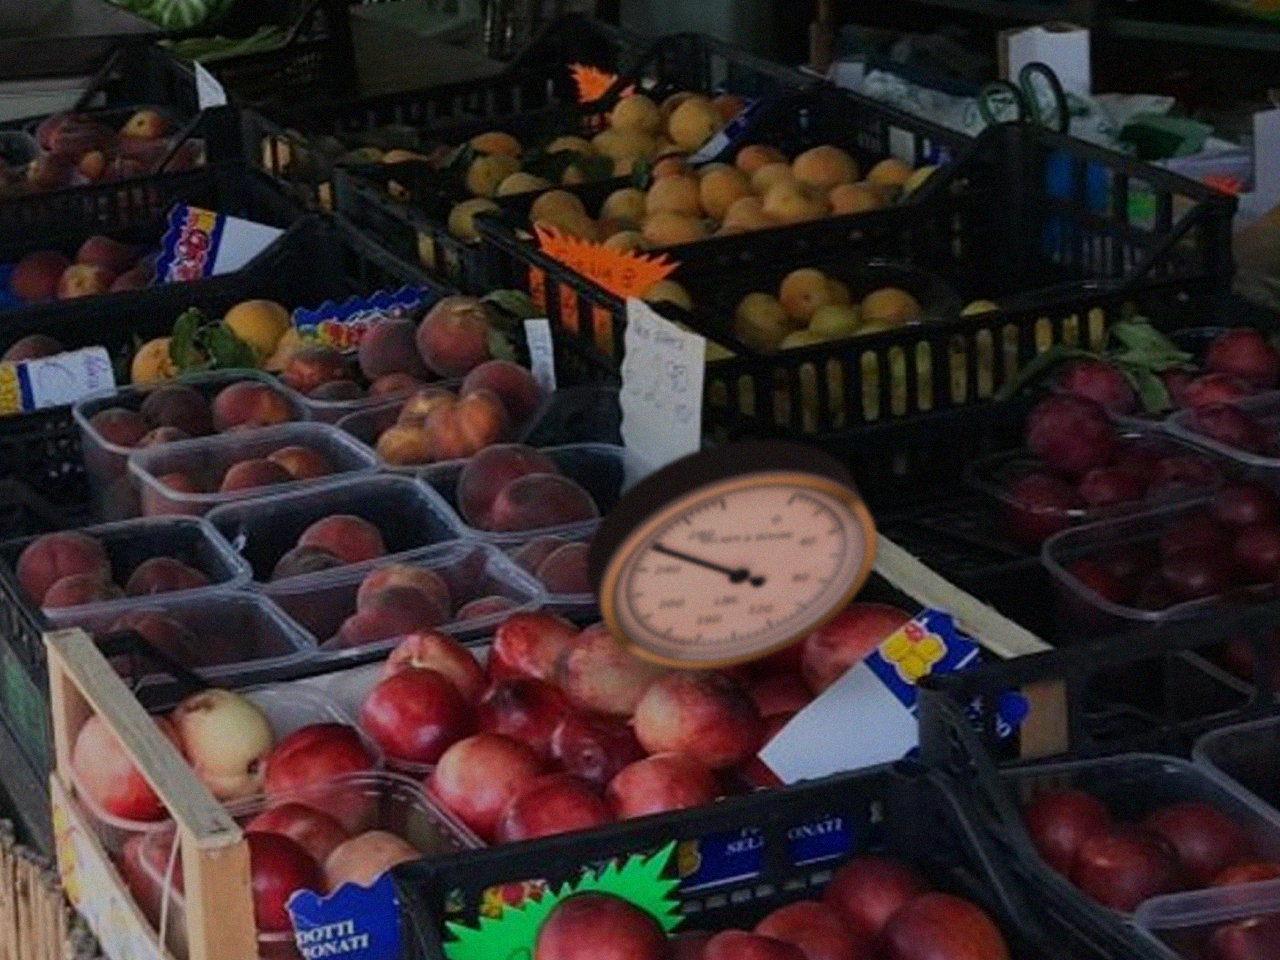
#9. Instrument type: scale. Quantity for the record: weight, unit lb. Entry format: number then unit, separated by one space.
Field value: 260 lb
